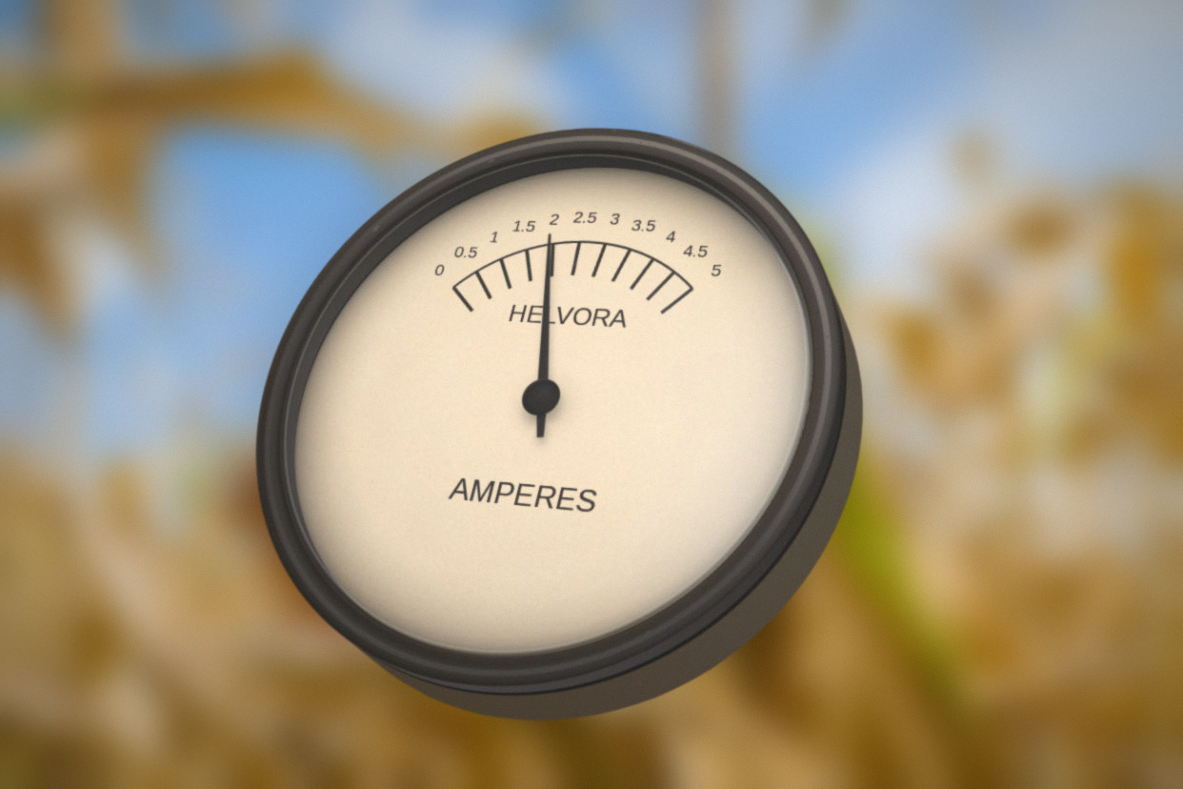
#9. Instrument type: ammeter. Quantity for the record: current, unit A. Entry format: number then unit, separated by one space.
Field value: 2 A
